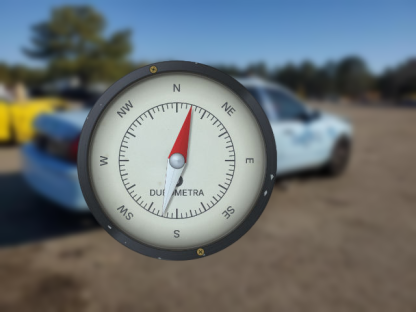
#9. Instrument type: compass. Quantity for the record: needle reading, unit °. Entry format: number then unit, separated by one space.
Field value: 15 °
